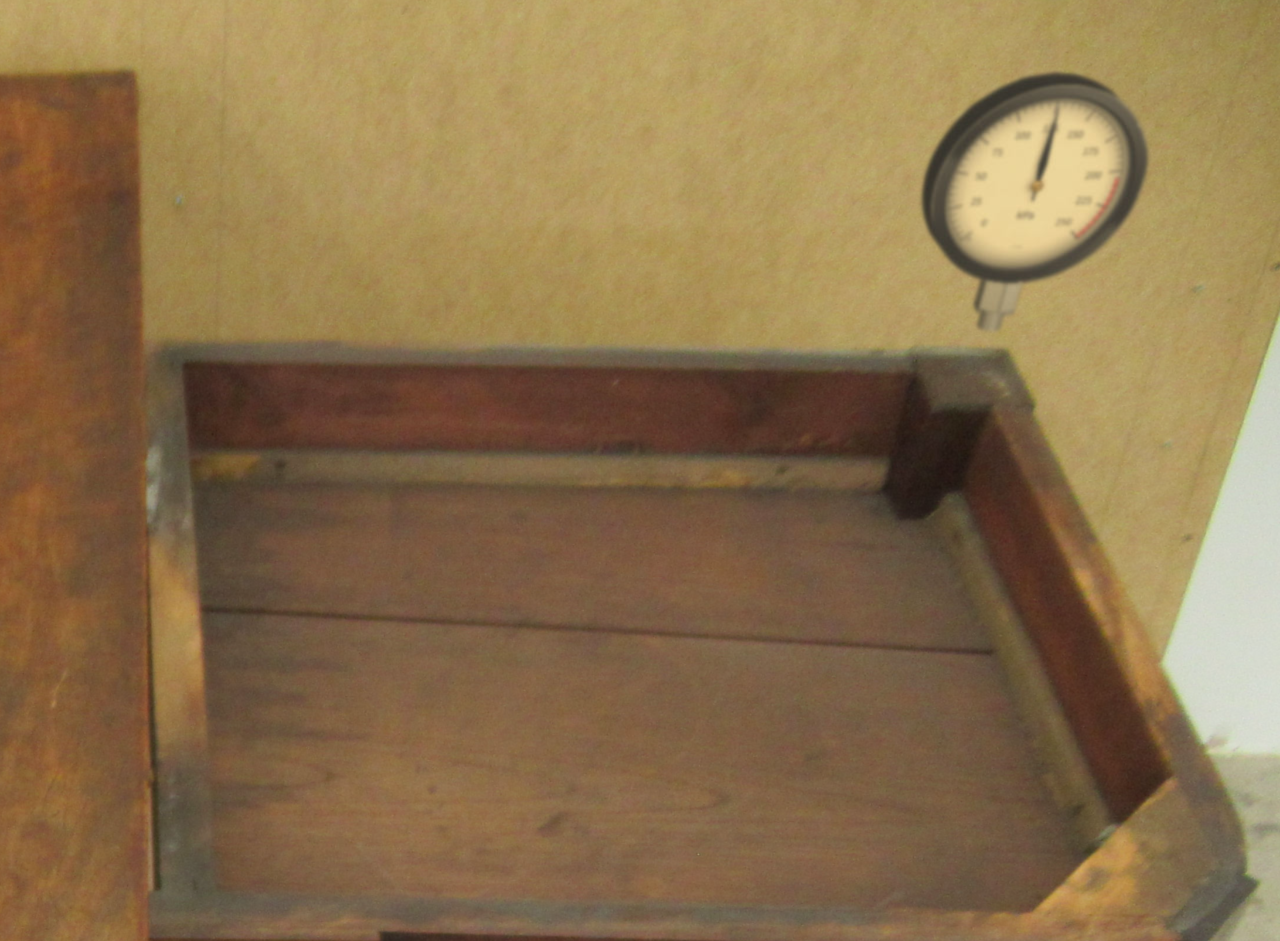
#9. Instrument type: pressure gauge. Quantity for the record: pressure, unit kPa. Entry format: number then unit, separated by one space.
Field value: 125 kPa
